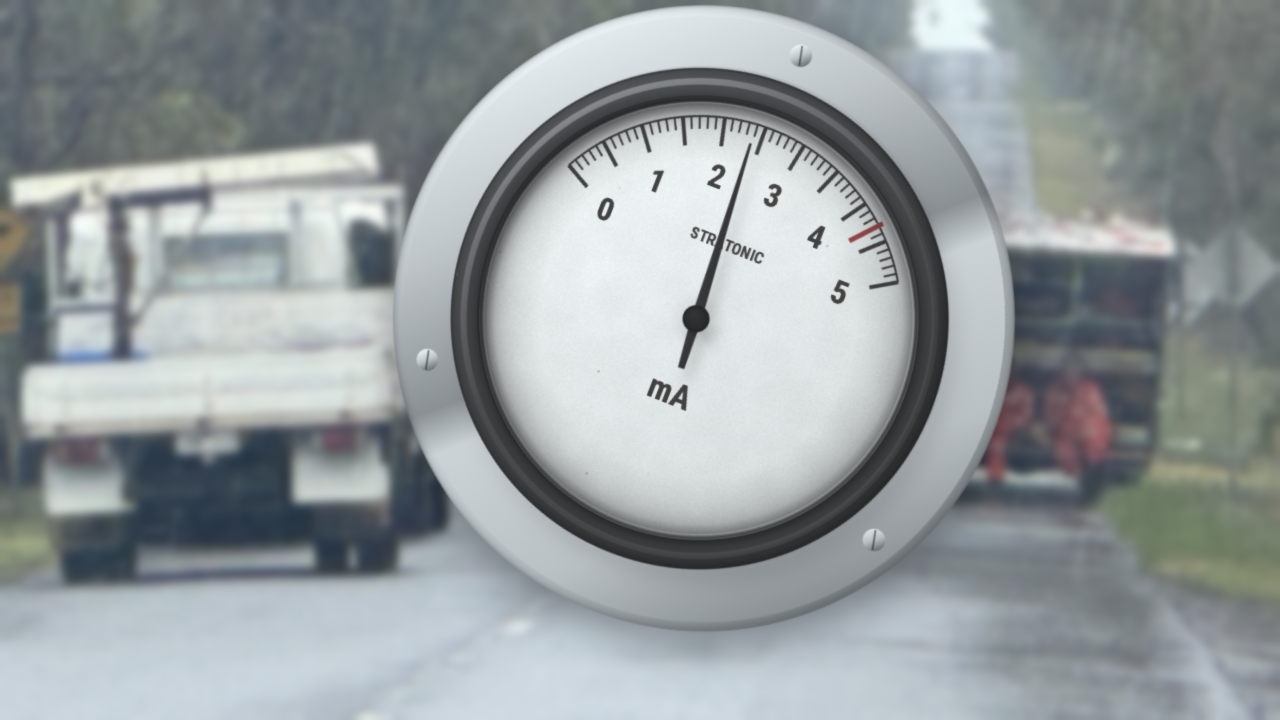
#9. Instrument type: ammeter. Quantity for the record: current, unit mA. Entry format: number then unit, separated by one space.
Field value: 2.4 mA
